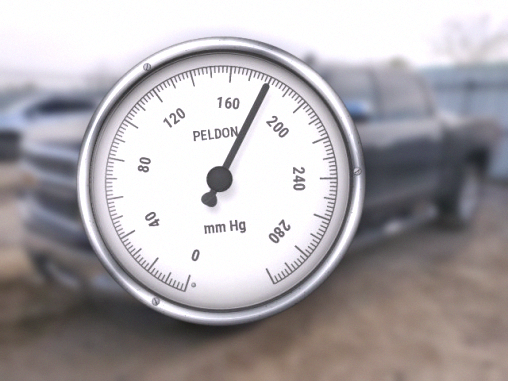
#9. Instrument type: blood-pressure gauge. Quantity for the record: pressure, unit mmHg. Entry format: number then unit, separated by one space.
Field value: 180 mmHg
